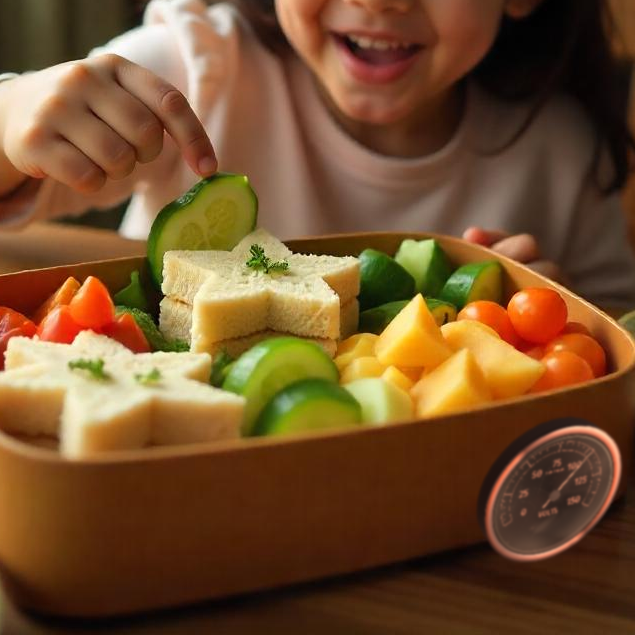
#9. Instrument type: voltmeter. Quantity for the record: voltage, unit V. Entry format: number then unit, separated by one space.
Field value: 100 V
